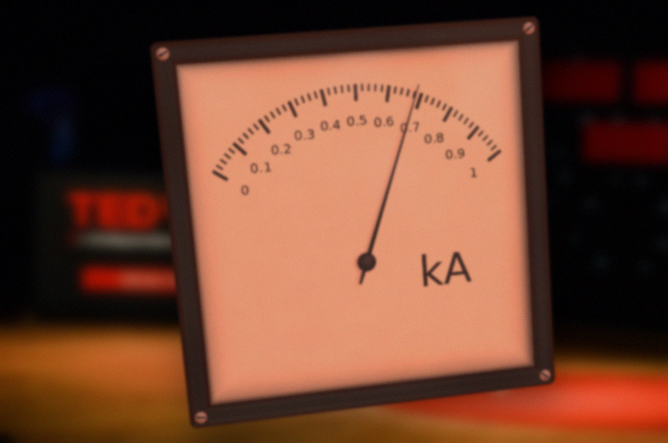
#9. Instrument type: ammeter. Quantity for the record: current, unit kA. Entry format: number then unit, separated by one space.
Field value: 0.68 kA
